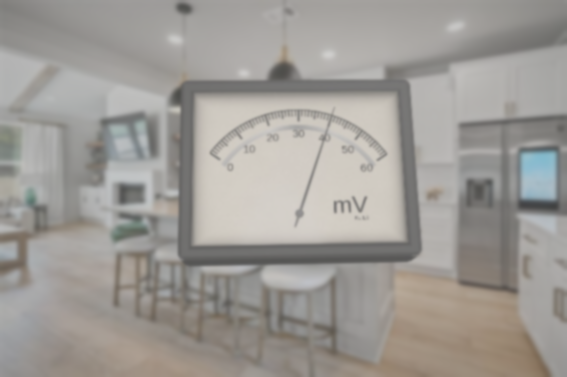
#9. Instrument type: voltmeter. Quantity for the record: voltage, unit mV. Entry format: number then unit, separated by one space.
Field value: 40 mV
